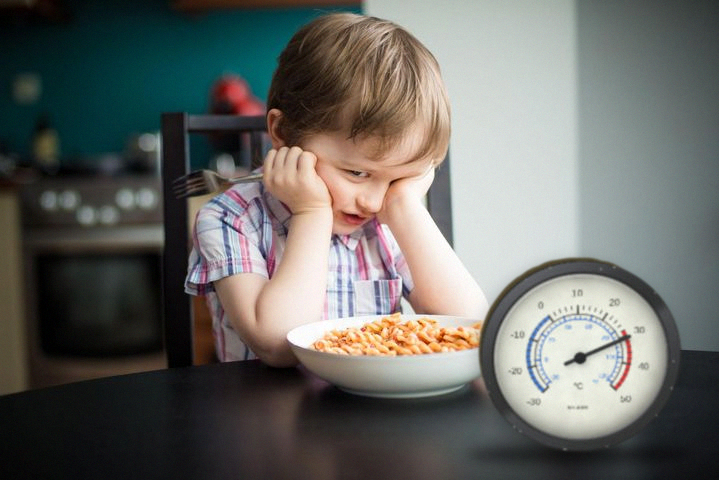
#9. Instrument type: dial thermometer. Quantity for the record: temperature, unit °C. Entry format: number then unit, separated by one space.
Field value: 30 °C
